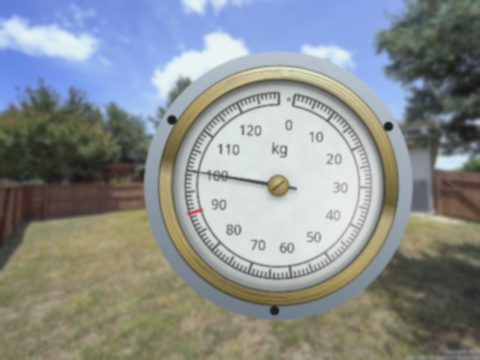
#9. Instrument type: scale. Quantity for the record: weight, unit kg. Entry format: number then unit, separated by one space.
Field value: 100 kg
